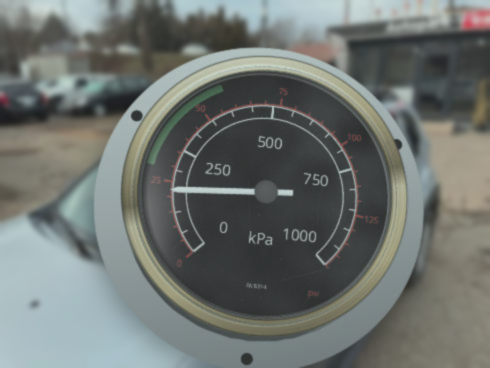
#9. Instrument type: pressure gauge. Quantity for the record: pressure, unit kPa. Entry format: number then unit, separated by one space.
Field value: 150 kPa
